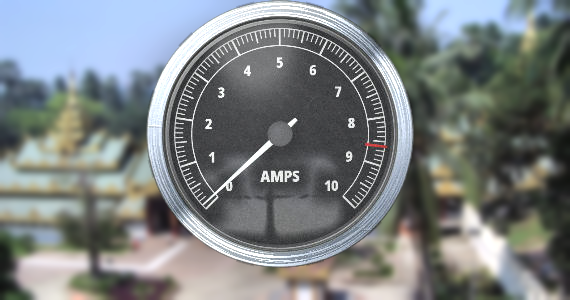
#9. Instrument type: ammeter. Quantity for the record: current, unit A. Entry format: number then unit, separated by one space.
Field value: 0.1 A
